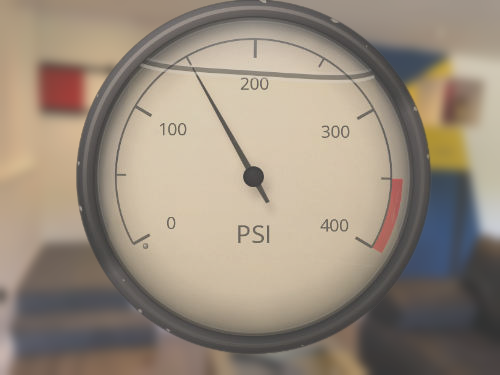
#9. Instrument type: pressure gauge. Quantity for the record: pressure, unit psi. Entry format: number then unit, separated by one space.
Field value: 150 psi
